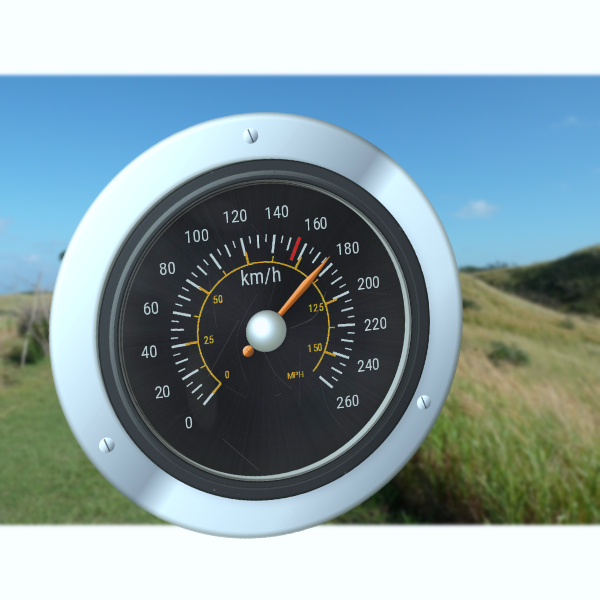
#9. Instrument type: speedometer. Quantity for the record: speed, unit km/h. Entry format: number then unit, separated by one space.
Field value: 175 km/h
